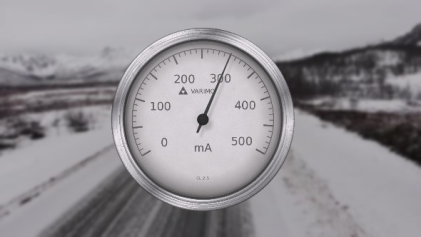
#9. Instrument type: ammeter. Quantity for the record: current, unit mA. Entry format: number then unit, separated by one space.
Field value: 300 mA
